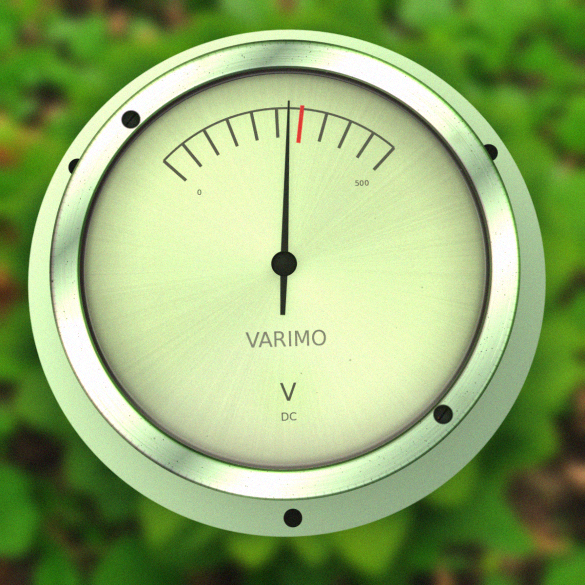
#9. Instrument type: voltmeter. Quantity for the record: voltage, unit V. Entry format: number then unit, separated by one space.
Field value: 275 V
